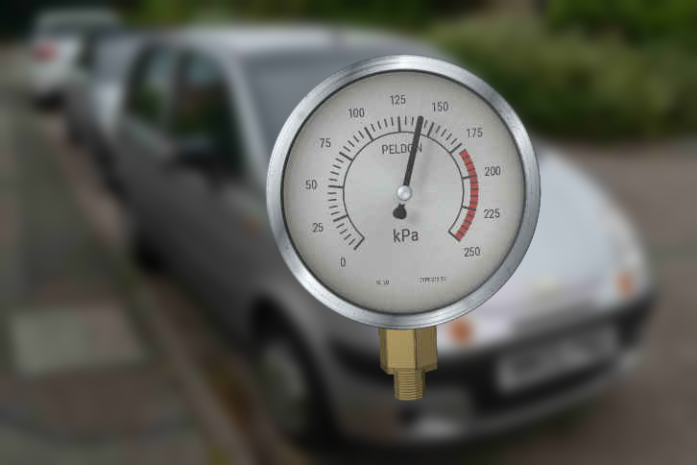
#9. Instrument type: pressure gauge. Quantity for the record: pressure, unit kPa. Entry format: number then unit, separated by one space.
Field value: 140 kPa
